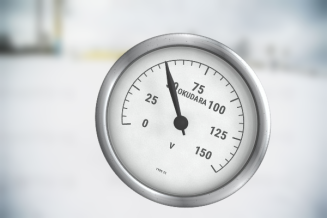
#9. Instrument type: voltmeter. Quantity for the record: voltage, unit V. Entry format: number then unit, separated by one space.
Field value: 50 V
